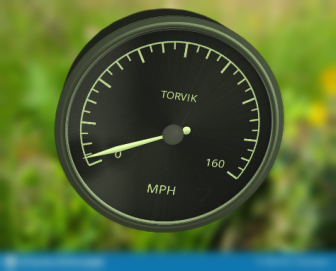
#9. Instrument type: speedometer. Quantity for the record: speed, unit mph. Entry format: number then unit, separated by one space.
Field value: 5 mph
